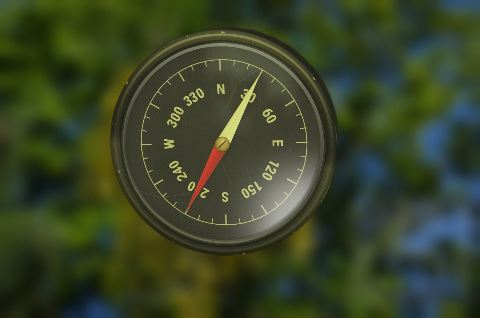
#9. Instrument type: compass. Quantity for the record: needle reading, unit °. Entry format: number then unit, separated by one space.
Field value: 210 °
